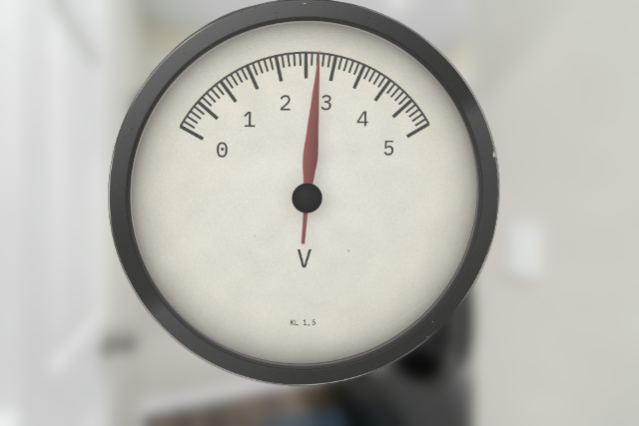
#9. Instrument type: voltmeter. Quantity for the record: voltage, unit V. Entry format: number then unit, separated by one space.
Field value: 2.7 V
